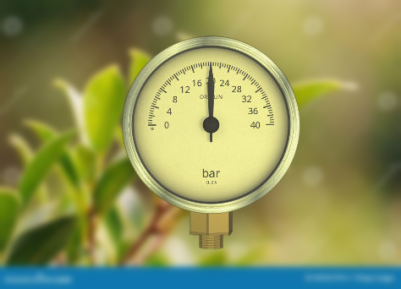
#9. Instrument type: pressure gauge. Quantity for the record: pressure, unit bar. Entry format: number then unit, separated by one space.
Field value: 20 bar
